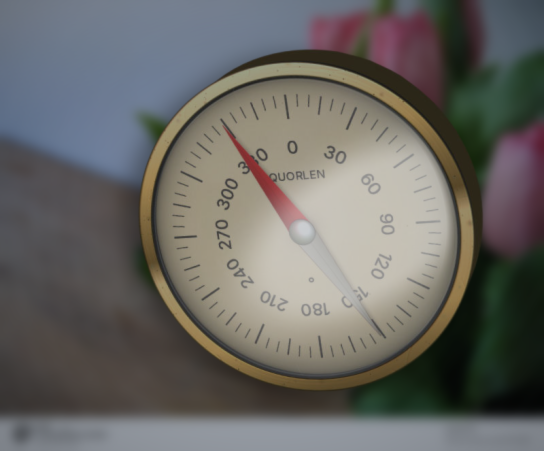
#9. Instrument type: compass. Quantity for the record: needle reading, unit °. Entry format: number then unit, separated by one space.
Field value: 330 °
